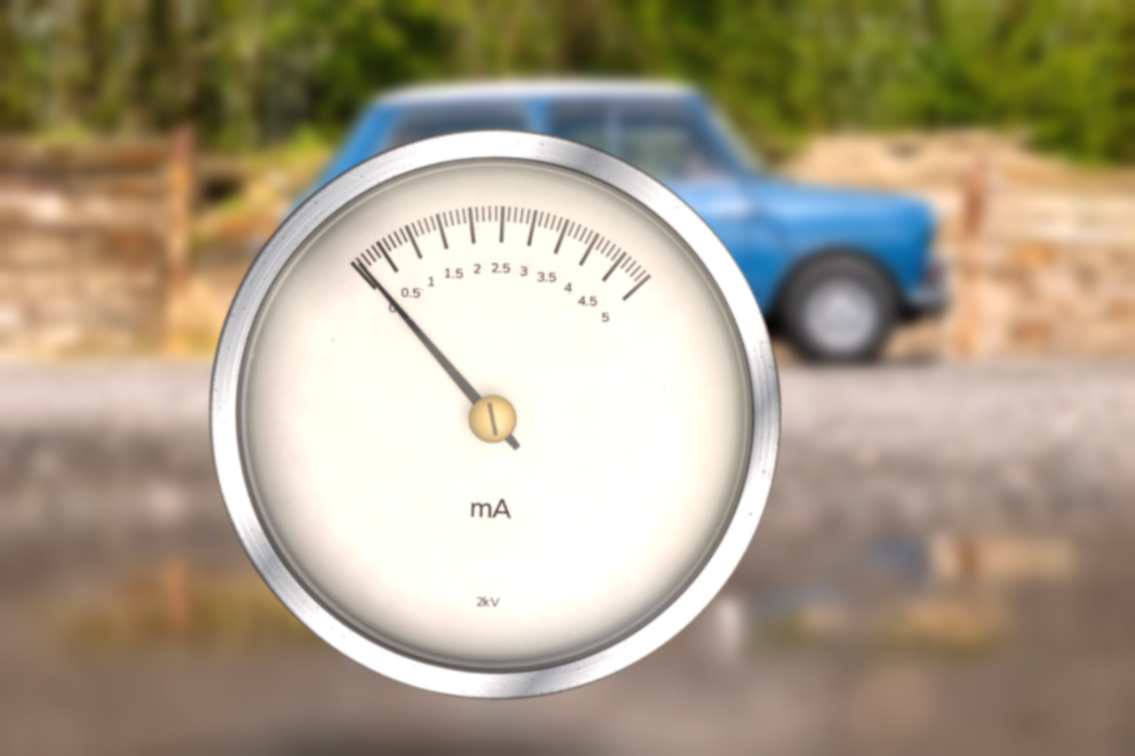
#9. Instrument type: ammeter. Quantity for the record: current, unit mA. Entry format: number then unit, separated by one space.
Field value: 0.1 mA
